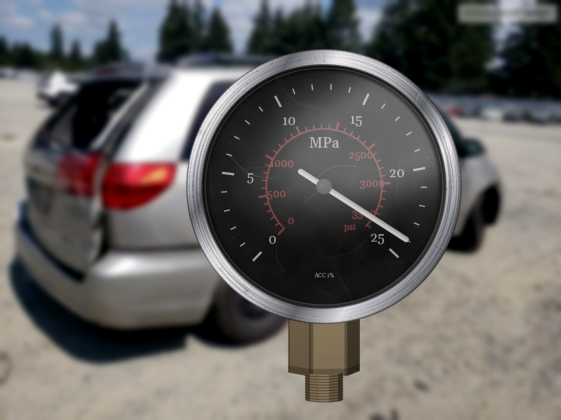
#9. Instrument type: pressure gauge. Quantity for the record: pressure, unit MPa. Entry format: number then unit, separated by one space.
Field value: 24 MPa
